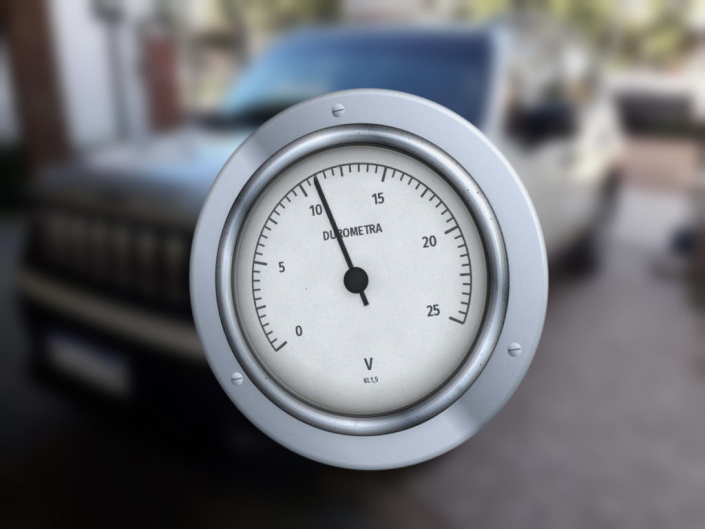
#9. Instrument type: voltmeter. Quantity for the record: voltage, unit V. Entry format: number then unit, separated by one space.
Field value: 11 V
